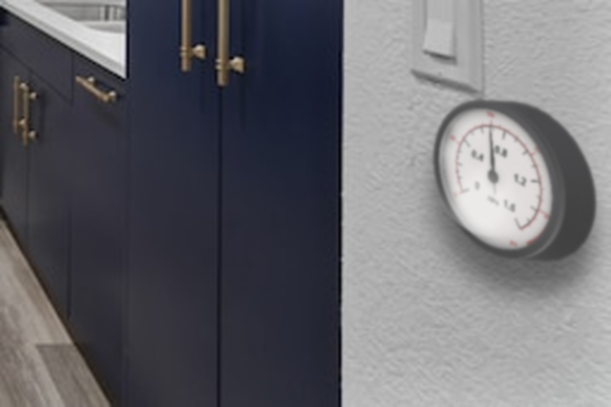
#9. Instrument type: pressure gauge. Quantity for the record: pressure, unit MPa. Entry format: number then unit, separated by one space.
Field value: 0.7 MPa
